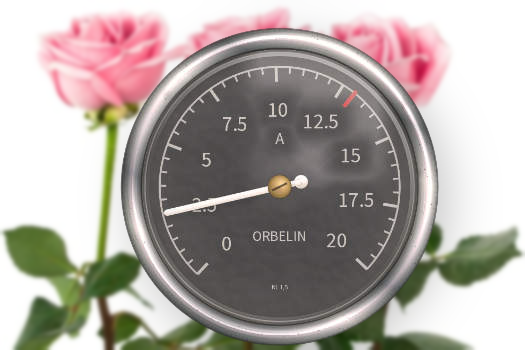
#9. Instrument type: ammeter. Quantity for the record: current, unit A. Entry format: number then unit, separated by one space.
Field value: 2.5 A
